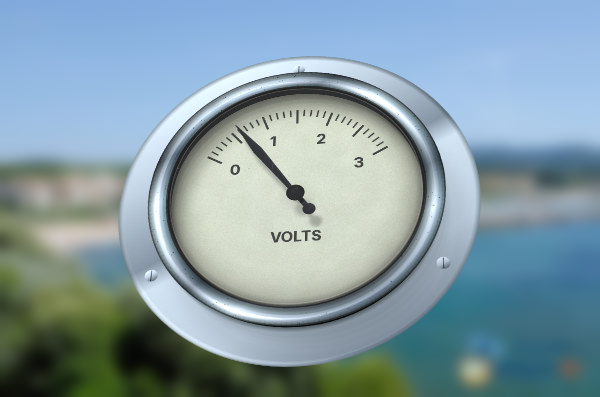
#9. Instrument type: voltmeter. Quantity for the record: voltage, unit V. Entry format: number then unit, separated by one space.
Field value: 0.6 V
